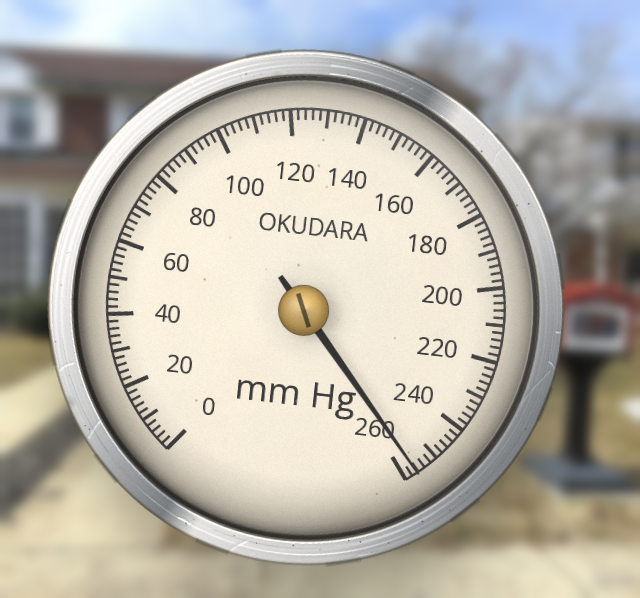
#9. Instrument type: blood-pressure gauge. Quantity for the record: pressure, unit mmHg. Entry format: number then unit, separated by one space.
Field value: 256 mmHg
